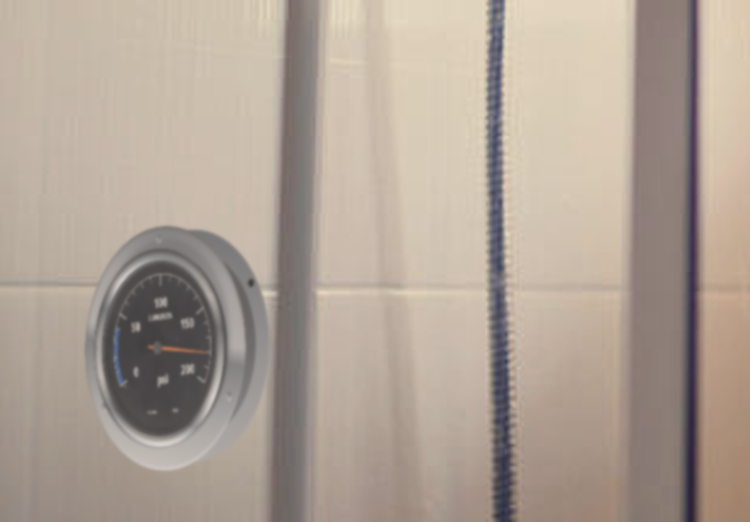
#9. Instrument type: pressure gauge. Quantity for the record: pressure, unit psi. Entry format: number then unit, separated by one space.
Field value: 180 psi
